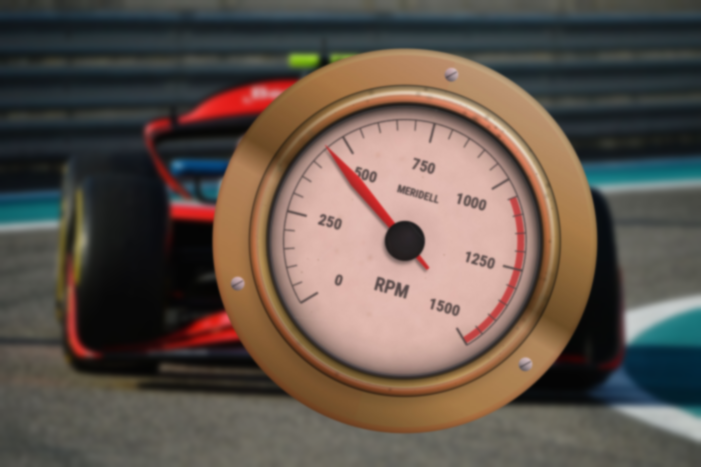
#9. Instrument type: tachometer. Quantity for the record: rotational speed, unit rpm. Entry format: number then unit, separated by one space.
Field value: 450 rpm
